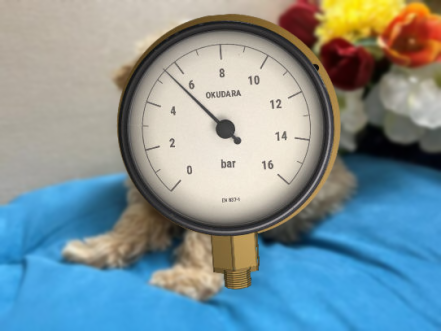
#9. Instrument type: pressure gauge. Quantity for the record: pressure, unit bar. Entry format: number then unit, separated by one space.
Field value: 5.5 bar
